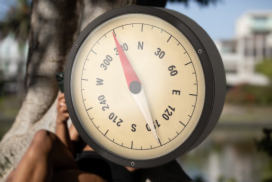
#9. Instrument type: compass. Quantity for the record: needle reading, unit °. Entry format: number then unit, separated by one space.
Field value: 330 °
